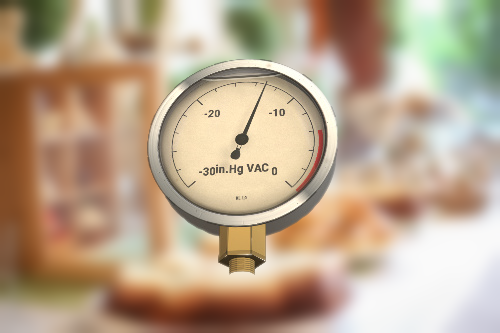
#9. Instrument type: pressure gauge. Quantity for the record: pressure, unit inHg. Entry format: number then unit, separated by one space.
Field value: -13 inHg
